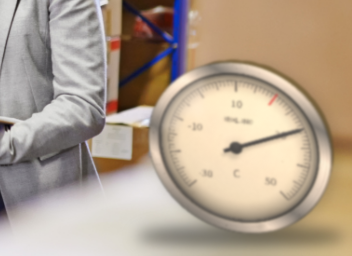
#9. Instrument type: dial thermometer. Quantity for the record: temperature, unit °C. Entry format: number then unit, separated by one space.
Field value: 30 °C
